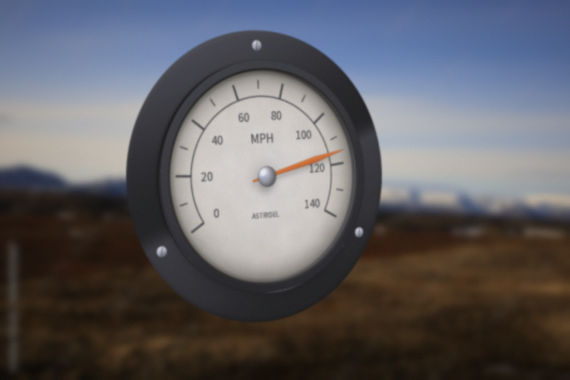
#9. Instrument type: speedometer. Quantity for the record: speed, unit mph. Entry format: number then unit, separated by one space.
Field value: 115 mph
